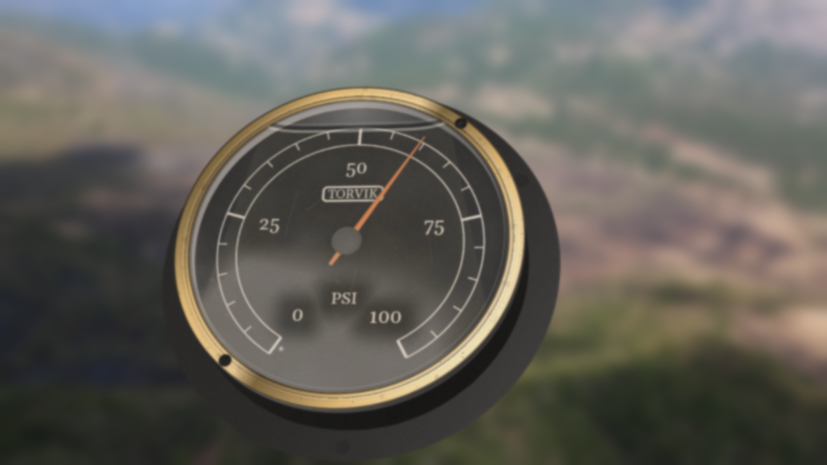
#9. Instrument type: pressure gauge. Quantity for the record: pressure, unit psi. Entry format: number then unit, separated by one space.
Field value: 60 psi
